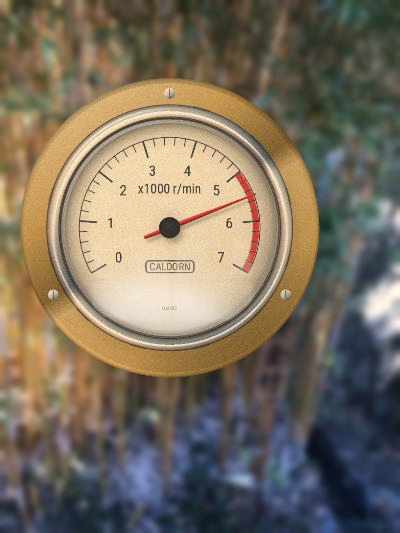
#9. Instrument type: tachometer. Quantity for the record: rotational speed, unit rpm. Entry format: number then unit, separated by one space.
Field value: 5500 rpm
